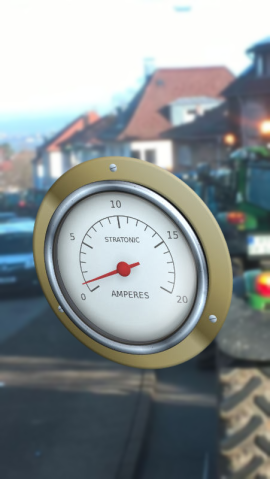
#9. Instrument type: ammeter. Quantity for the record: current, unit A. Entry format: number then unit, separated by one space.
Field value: 1 A
